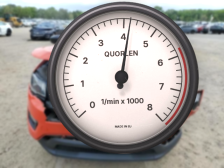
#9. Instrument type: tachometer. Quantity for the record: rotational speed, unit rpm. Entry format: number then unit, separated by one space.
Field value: 4200 rpm
